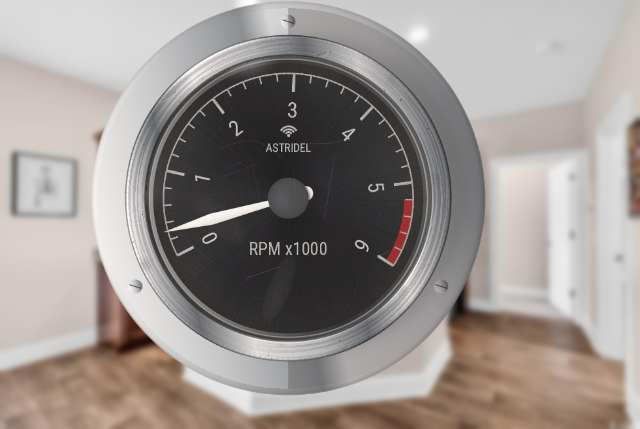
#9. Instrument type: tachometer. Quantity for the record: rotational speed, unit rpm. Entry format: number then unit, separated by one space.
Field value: 300 rpm
